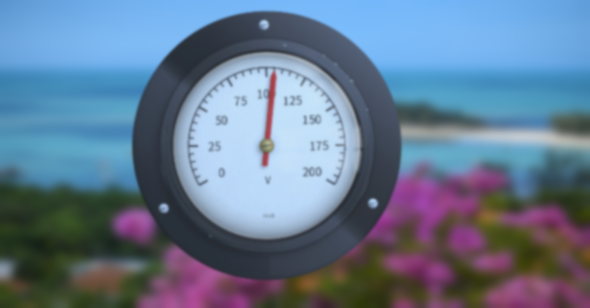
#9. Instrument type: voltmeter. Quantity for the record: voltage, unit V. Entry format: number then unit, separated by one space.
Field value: 105 V
